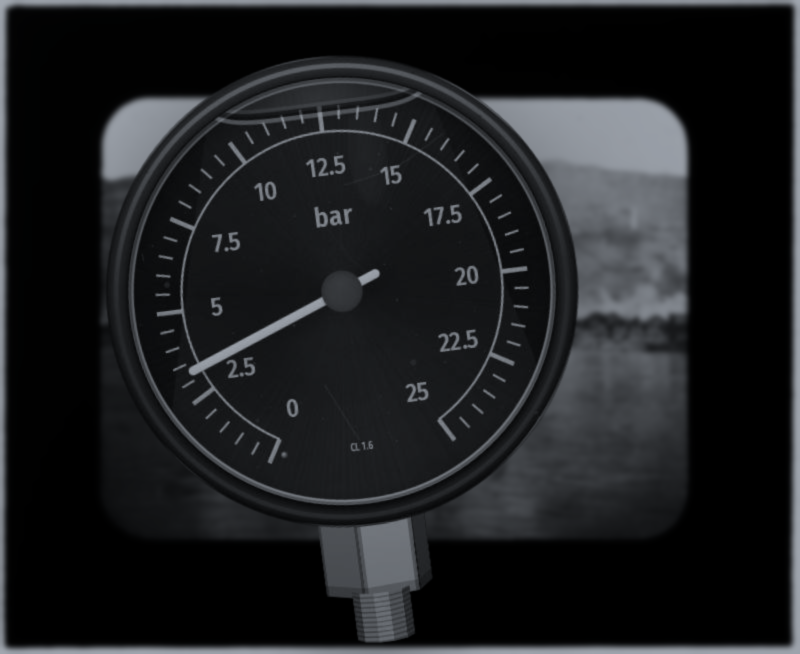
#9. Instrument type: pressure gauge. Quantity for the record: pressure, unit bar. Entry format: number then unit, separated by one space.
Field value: 3.25 bar
